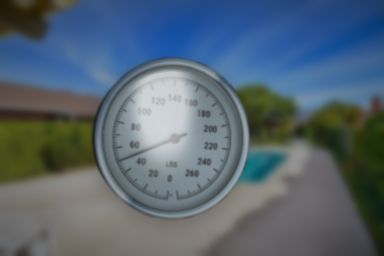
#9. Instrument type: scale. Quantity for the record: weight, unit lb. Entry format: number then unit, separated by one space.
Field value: 50 lb
